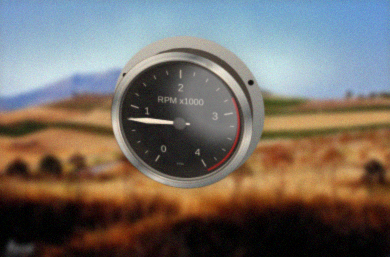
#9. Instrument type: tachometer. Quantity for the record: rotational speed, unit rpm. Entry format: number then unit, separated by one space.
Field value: 800 rpm
